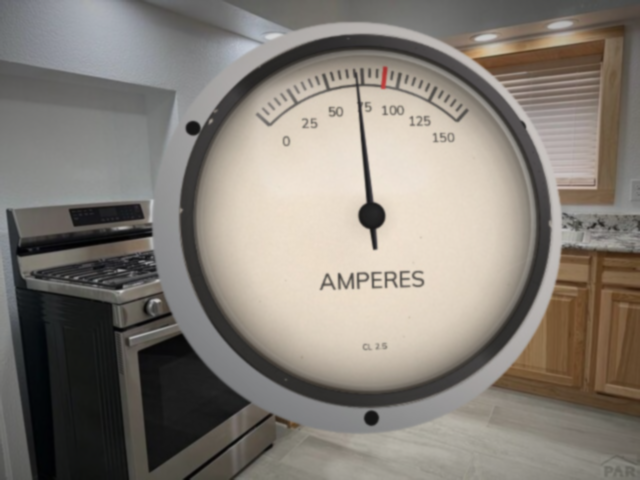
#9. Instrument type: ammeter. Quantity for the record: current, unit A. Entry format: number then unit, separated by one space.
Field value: 70 A
